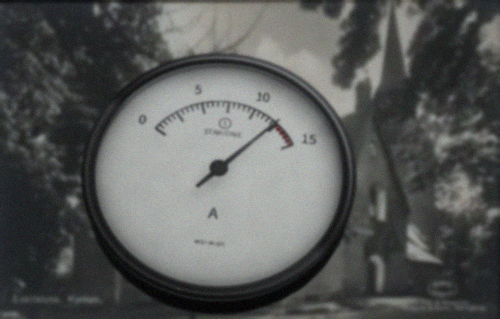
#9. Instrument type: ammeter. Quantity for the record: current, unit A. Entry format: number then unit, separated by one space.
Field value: 12.5 A
